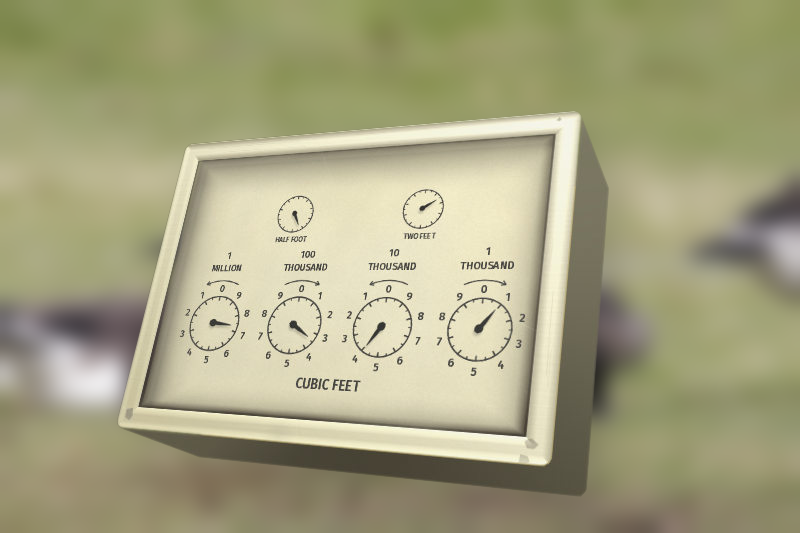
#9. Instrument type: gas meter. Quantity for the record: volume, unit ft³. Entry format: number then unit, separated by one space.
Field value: 734100 ft³
